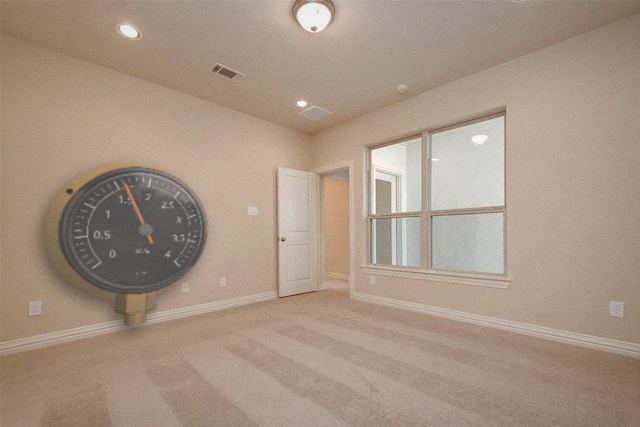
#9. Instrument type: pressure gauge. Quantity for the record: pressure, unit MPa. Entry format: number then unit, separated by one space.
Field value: 1.6 MPa
